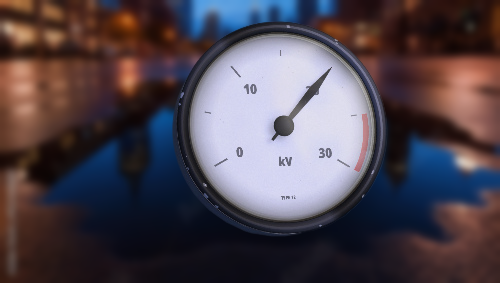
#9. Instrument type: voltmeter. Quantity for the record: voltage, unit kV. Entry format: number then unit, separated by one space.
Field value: 20 kV
